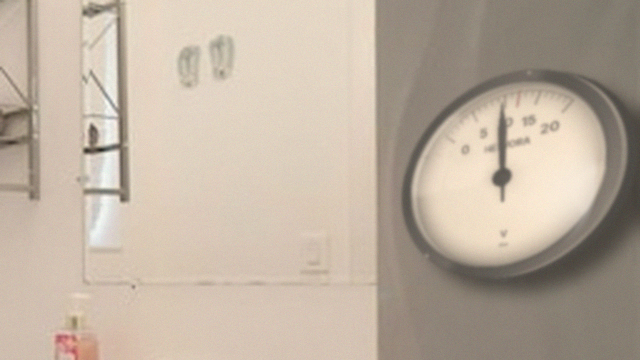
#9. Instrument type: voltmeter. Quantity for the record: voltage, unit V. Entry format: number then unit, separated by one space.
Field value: 10 V
